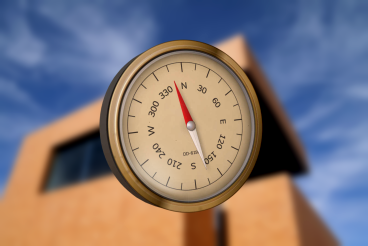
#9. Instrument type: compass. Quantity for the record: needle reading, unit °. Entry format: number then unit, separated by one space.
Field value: 345 °
